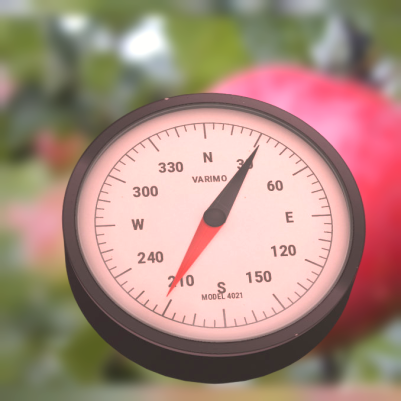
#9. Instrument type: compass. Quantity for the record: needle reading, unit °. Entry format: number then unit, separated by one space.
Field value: 212.5 °
